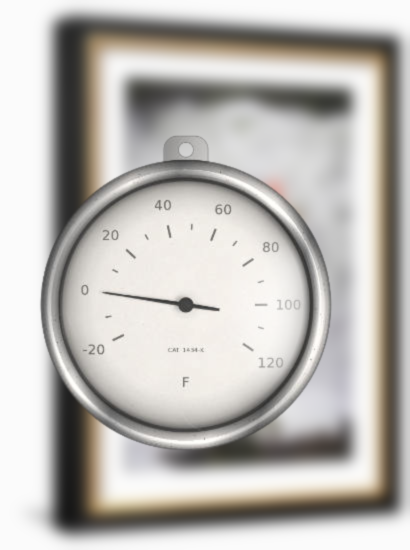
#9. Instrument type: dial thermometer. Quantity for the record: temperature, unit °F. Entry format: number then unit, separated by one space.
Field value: 0 °F
